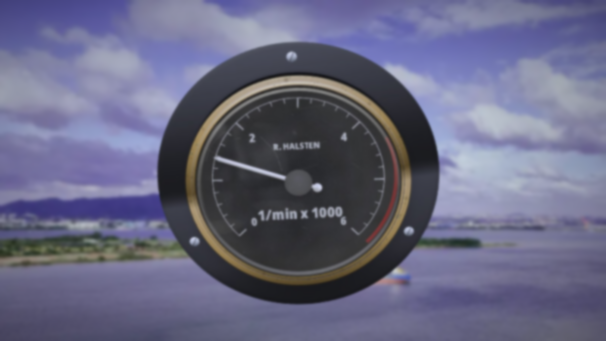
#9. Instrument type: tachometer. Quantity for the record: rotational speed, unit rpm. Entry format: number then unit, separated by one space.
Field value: 1400 rpm
